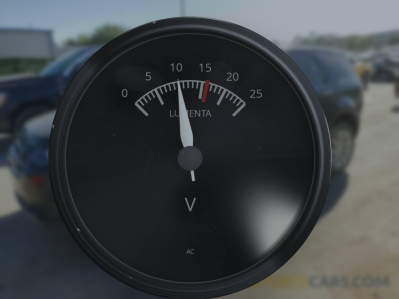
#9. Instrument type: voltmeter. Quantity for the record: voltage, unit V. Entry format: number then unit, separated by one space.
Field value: 10 V
